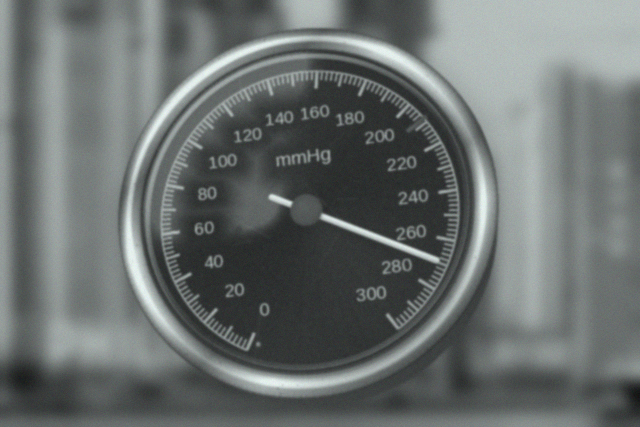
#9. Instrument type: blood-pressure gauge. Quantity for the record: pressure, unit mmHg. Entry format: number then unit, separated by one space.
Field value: 270 mmHg
